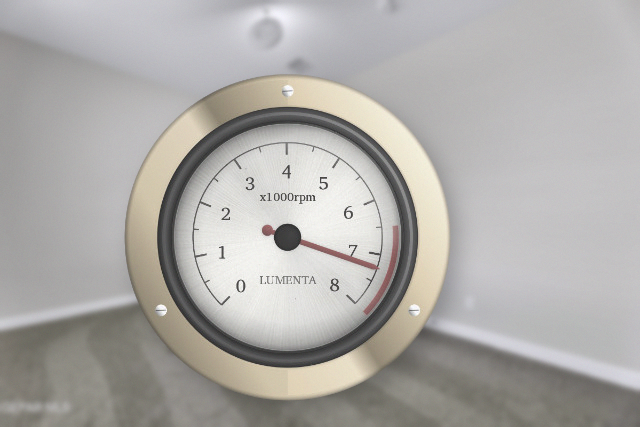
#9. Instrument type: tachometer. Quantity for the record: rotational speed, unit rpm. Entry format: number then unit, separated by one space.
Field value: 7250 rpm
